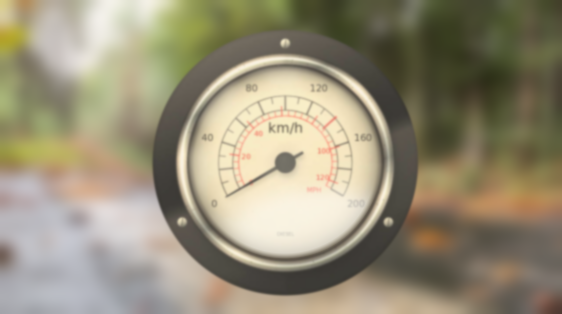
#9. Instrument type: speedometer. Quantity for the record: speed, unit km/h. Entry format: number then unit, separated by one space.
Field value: 0 km/h
